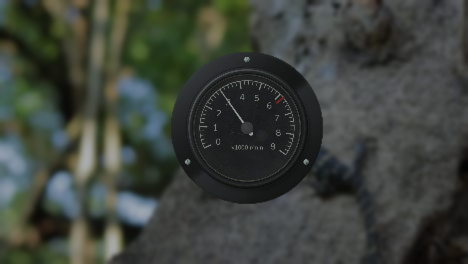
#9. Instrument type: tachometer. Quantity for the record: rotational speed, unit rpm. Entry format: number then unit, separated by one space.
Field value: 3000 rpm
